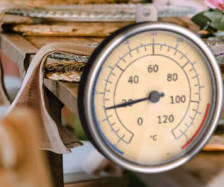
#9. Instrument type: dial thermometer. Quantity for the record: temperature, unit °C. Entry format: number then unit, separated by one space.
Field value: 20 °C
